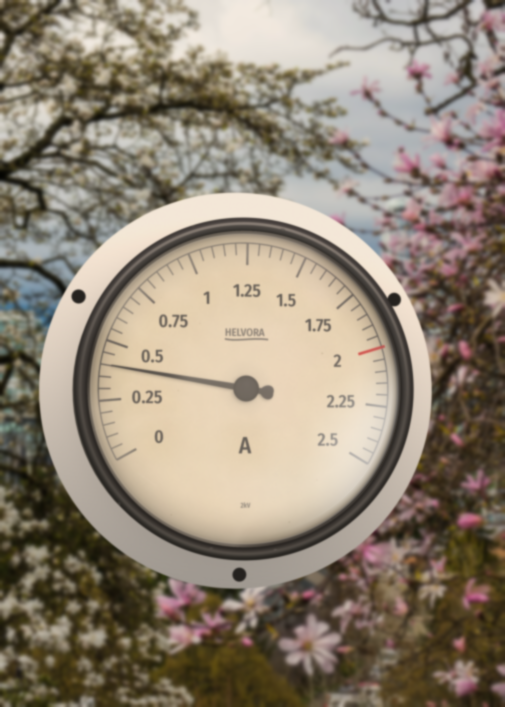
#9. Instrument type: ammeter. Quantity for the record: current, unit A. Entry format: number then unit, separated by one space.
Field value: 0.4 A
